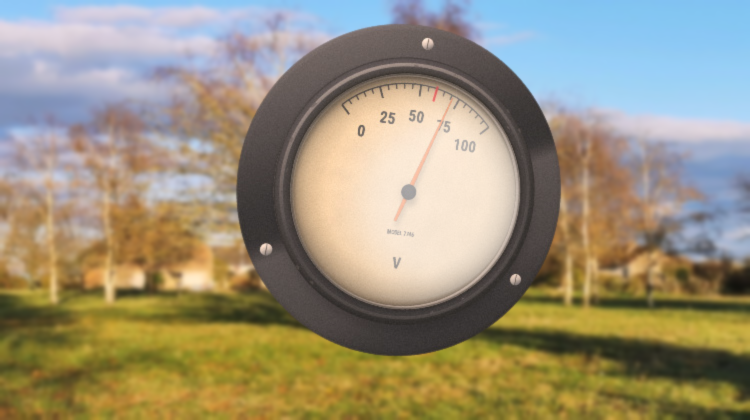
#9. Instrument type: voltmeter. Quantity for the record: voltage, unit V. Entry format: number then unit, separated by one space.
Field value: 70 V
